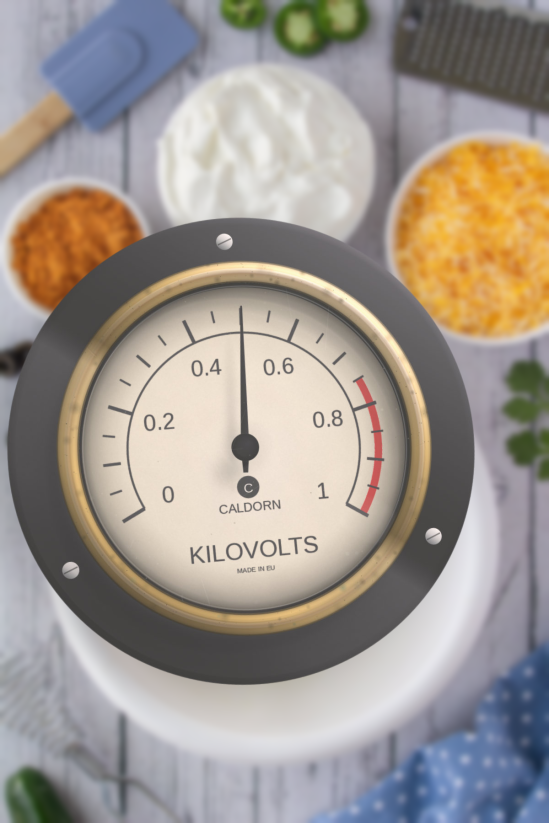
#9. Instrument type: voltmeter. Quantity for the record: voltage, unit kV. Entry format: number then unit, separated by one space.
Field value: 0.5 kV
